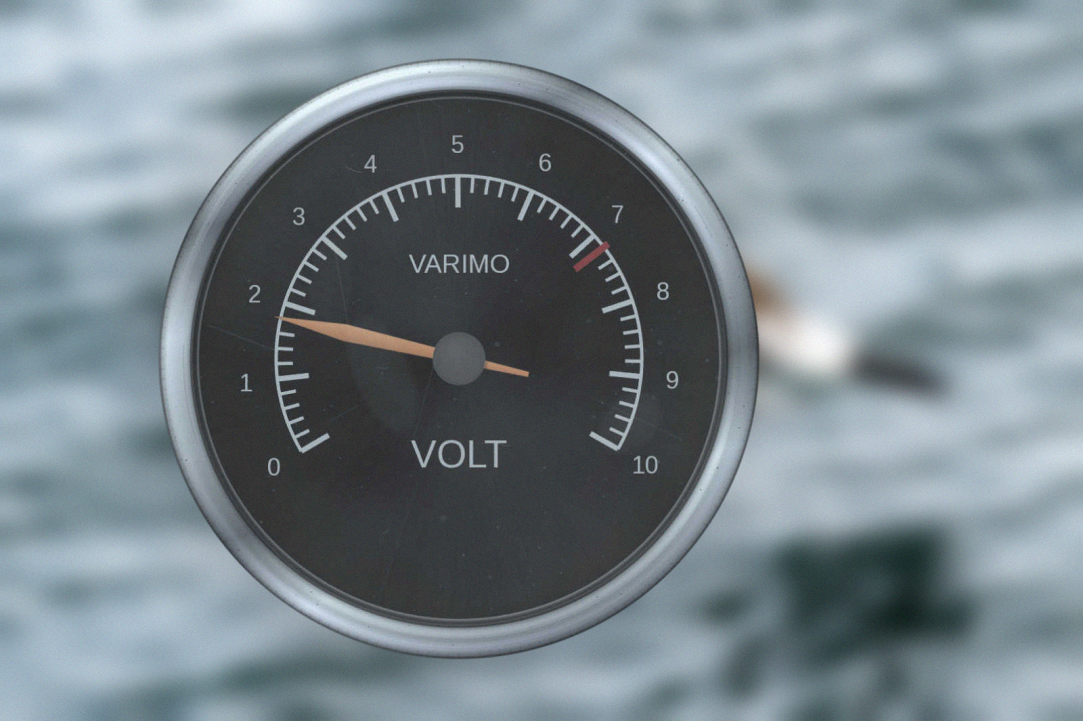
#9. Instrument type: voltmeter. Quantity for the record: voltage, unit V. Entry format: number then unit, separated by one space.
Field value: 1.8 V
